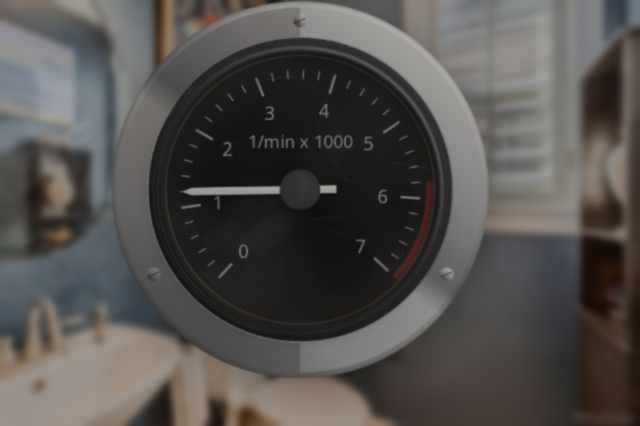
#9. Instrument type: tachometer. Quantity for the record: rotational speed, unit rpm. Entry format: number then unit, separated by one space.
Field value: 1200 rpm
